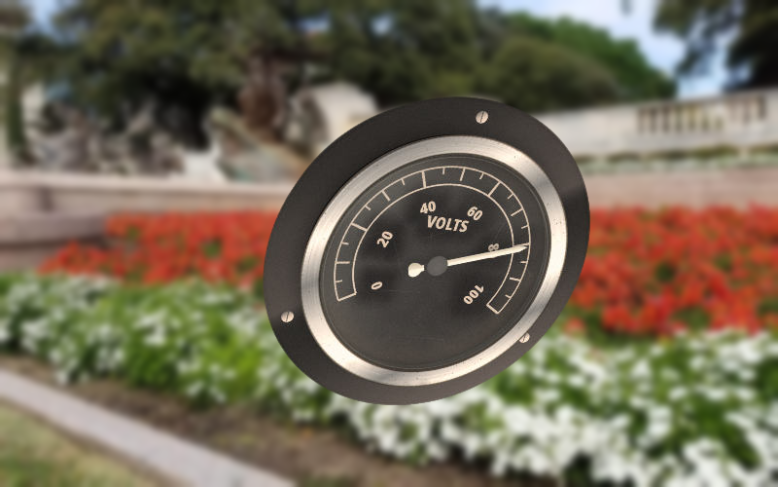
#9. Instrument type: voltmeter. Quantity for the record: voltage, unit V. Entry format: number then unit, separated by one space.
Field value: 80 V
